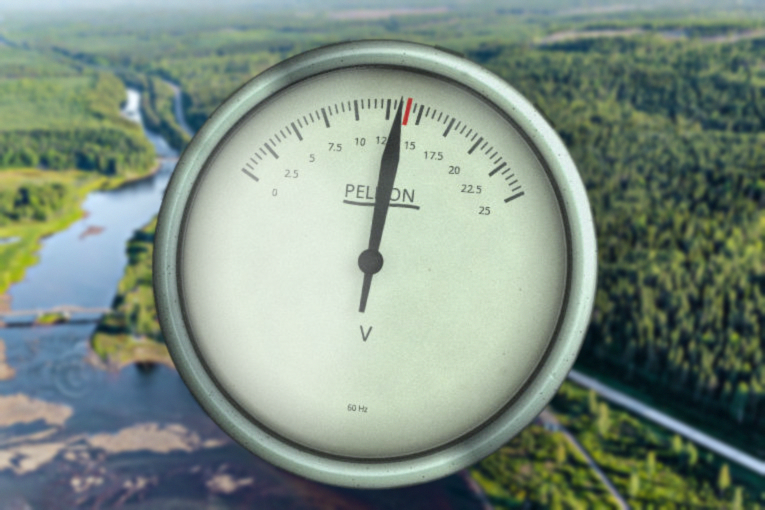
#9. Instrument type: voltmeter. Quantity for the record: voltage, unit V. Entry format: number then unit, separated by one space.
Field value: 13.5 V
